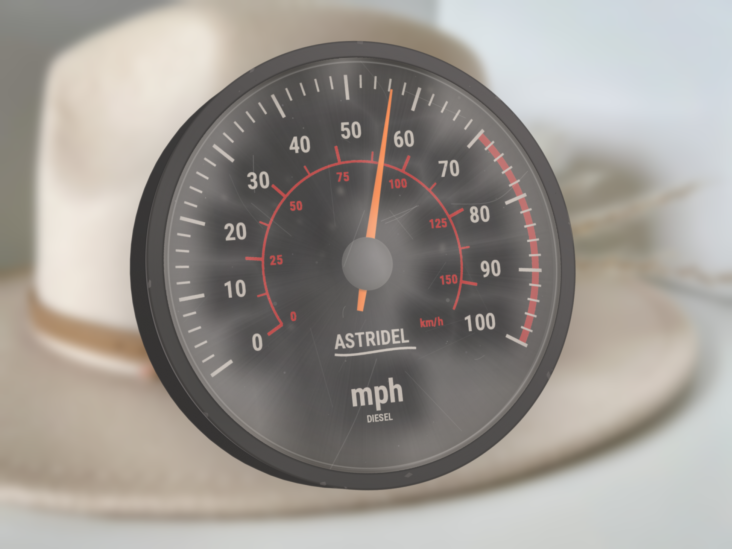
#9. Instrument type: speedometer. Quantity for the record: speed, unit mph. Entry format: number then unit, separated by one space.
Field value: 56 mph
